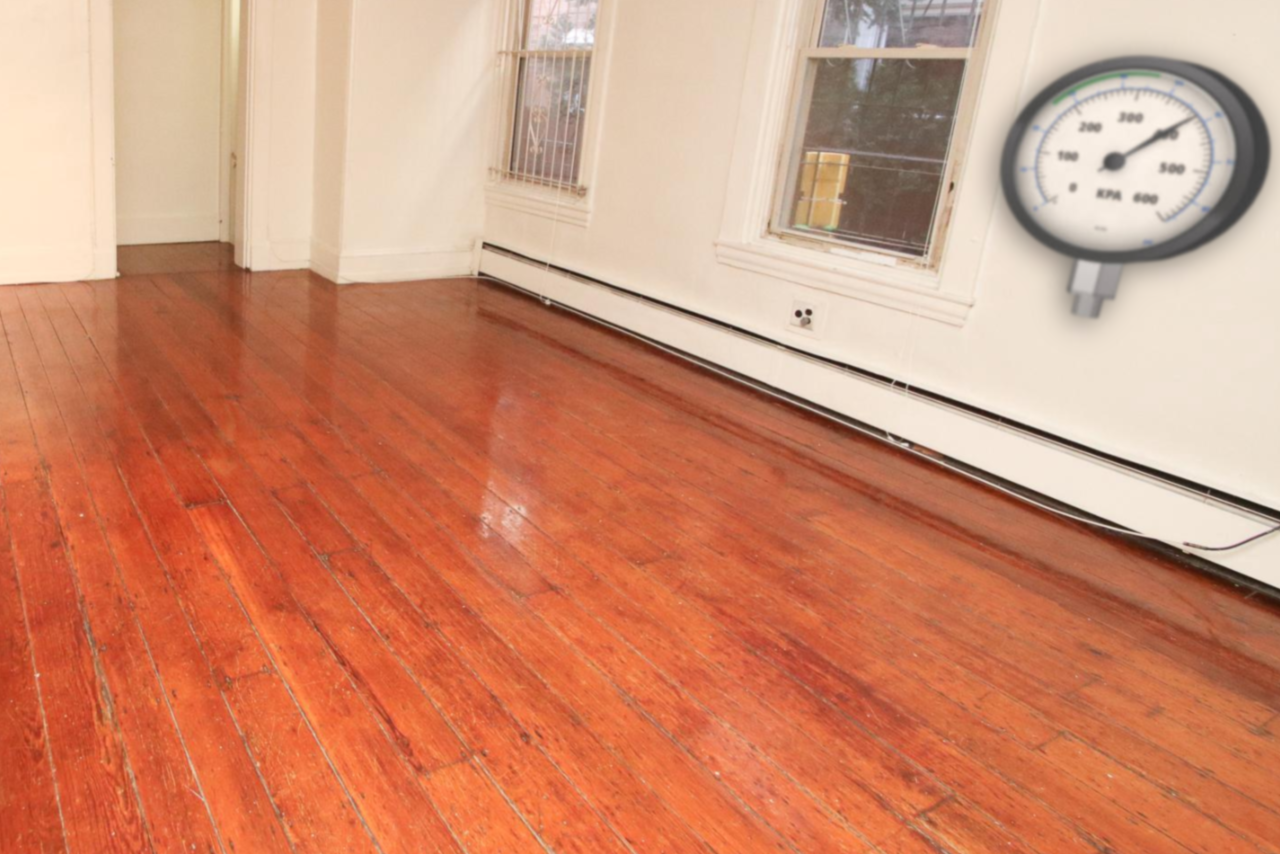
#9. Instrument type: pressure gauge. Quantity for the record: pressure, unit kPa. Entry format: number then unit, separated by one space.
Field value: 400 kPa
